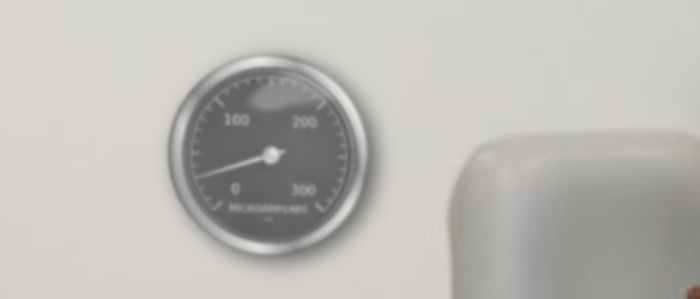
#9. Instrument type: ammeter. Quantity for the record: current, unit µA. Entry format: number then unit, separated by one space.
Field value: 30 µA
